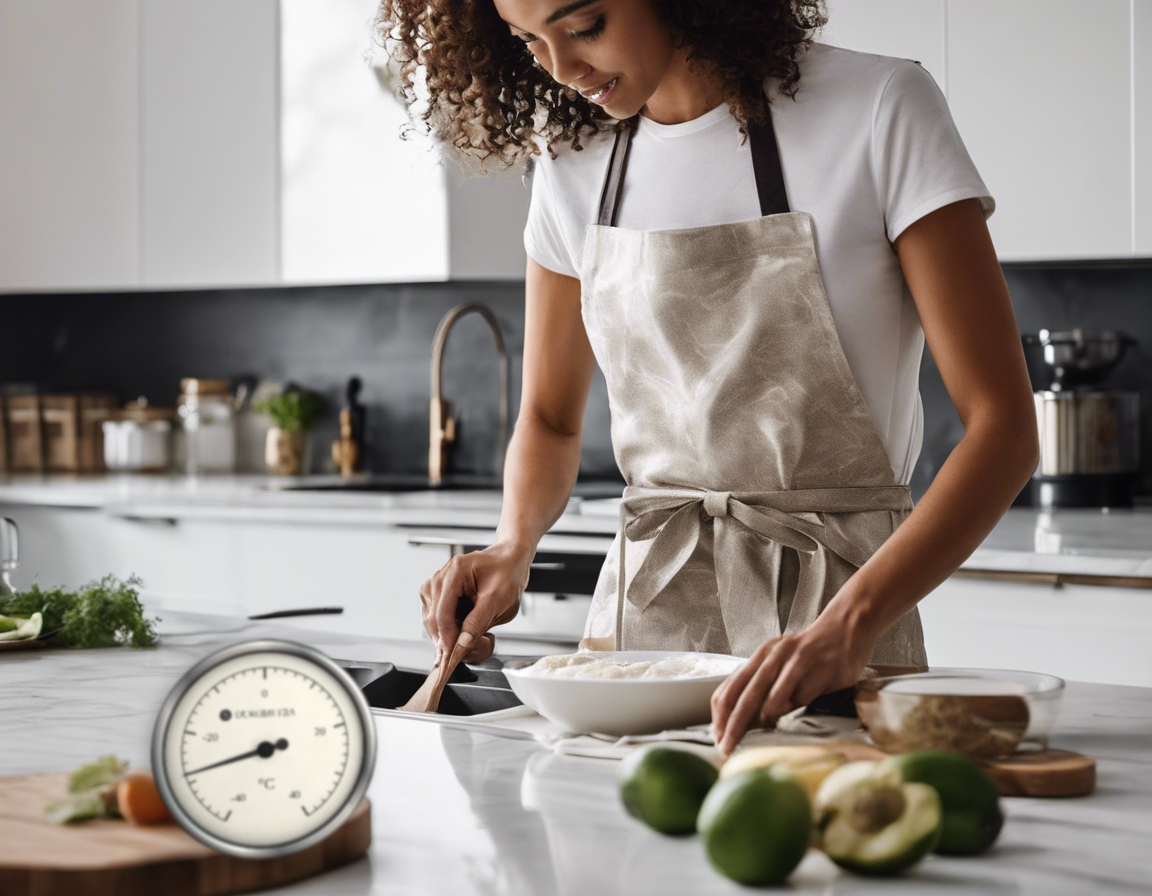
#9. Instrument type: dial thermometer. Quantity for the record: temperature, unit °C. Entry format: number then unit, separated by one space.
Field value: -28 °C
